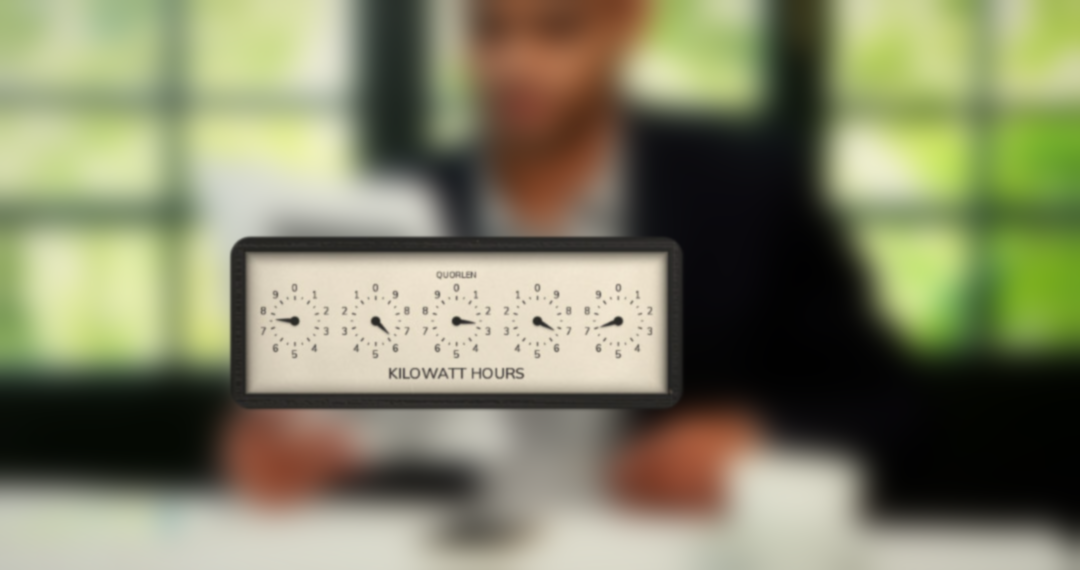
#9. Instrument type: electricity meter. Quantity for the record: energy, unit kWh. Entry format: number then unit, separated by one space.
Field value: 76267 kWh
